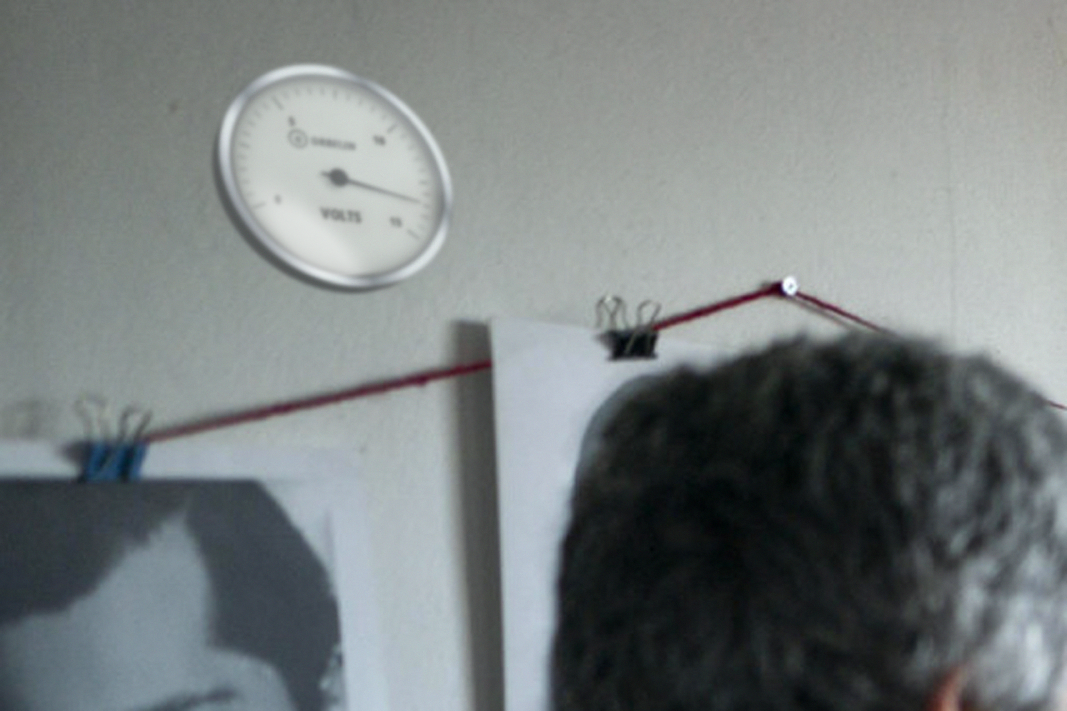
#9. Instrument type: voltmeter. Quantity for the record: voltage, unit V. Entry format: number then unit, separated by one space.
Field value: 13.5 V
